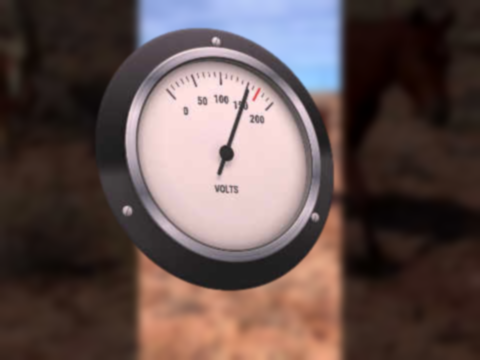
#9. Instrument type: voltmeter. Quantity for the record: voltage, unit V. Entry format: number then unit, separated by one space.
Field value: 150 V
